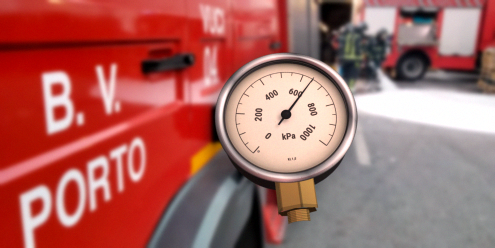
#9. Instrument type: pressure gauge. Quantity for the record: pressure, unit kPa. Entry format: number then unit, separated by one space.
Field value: 650 kPa
